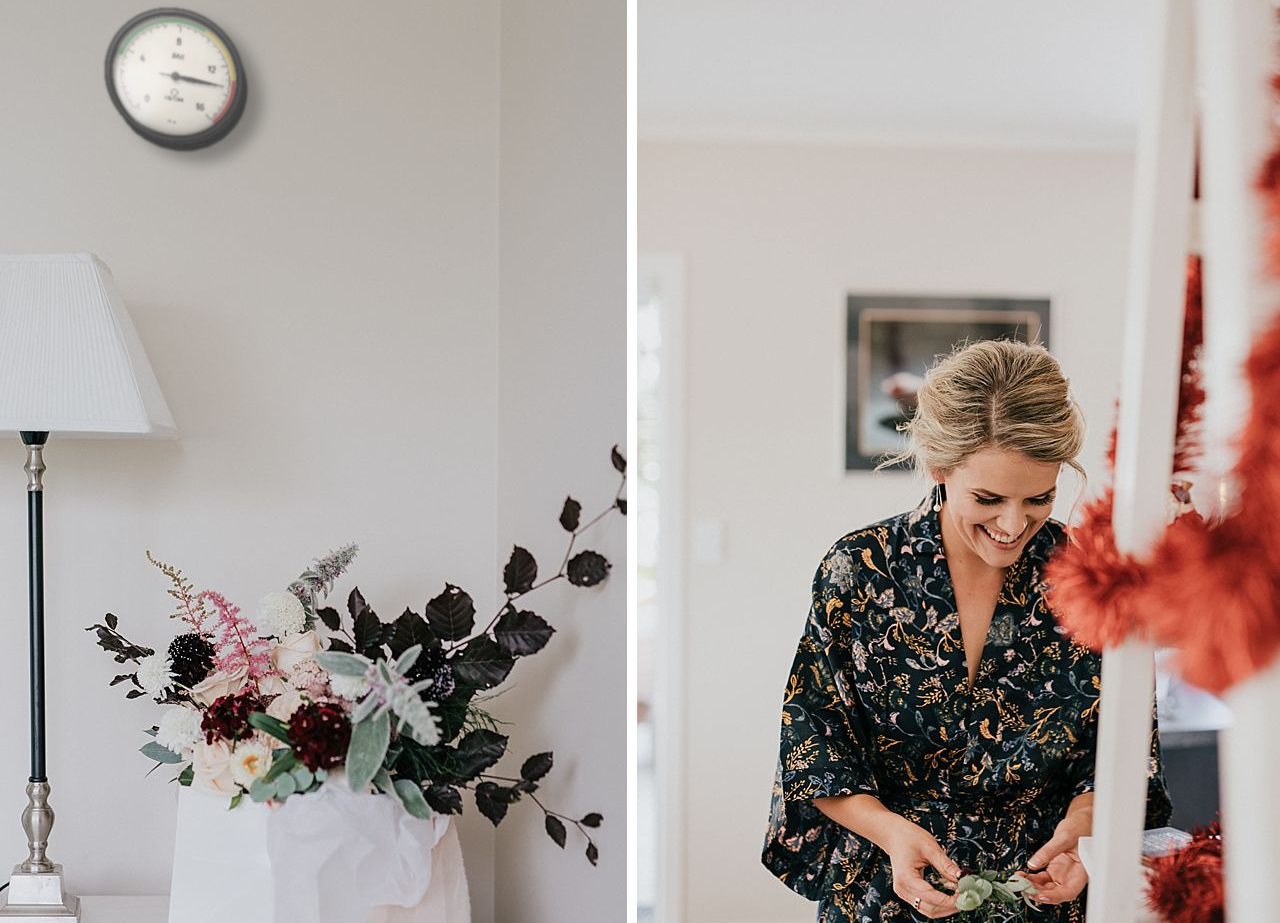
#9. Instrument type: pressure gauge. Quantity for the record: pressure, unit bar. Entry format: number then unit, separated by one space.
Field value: 13.5 bar
